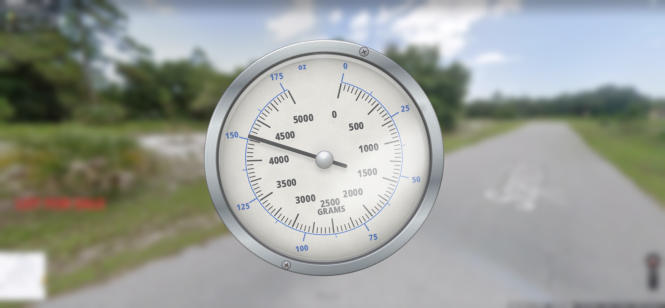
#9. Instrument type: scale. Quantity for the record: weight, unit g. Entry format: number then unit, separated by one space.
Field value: 4300 g
